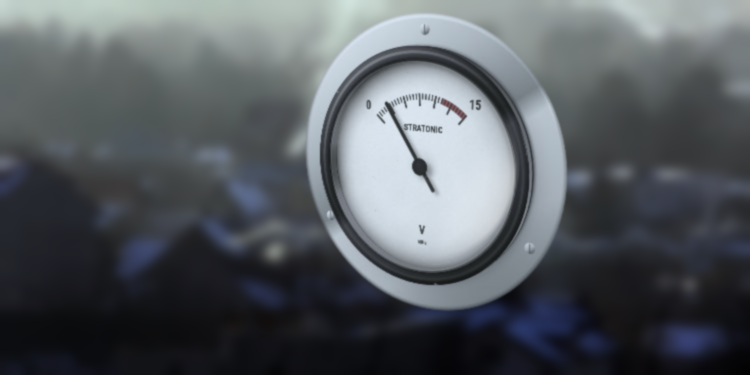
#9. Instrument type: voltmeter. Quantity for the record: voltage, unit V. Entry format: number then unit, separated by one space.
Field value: 2.5 V
